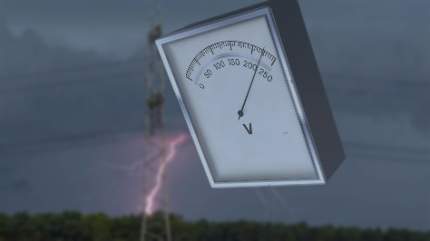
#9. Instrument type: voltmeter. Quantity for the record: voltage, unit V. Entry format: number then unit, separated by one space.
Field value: 225 V
